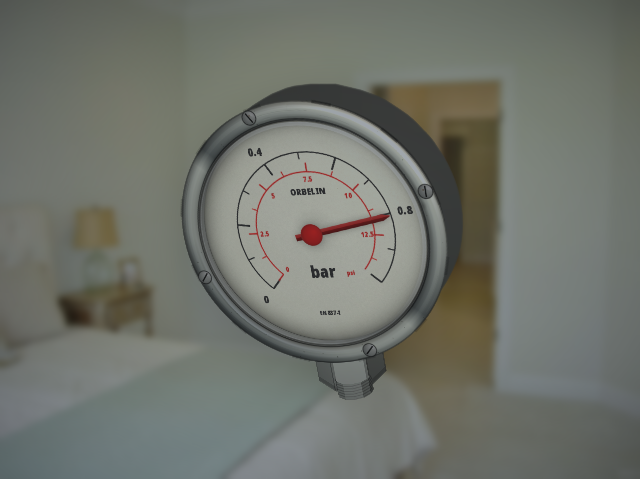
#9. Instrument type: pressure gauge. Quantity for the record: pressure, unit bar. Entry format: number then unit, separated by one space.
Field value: 0.8 bar
